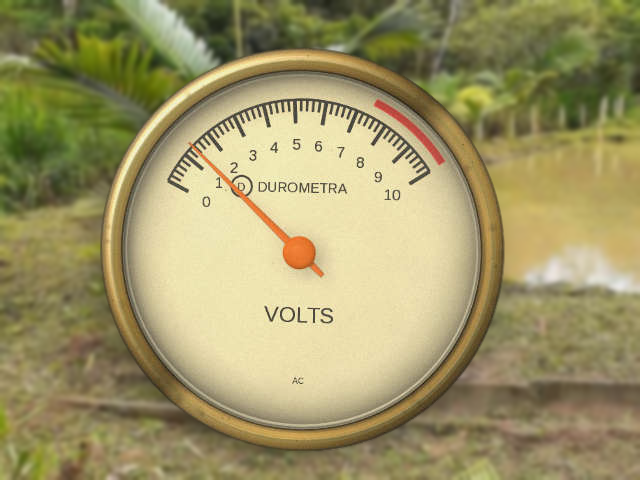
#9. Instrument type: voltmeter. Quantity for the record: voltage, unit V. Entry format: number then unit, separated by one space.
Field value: 1.4 V
